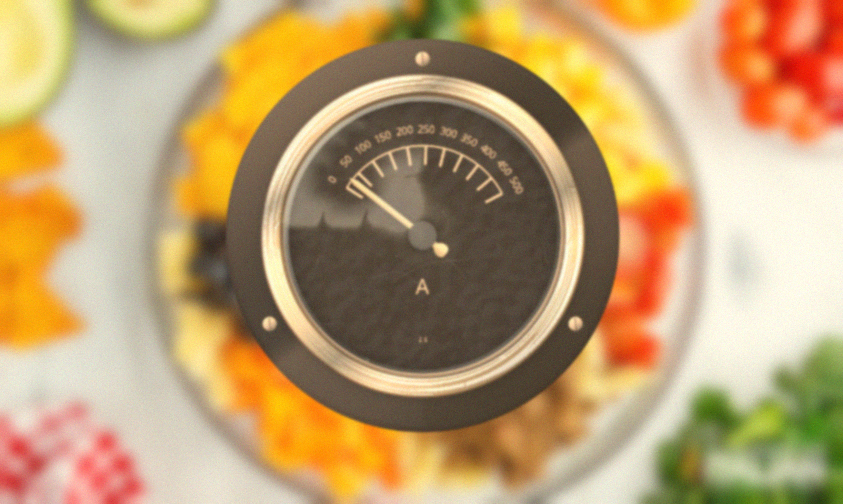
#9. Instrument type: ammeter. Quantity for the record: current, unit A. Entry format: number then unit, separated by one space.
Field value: 25 A
